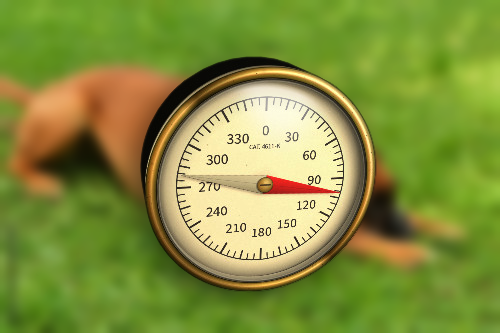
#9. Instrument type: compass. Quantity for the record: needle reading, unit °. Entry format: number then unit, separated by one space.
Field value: 100 °
